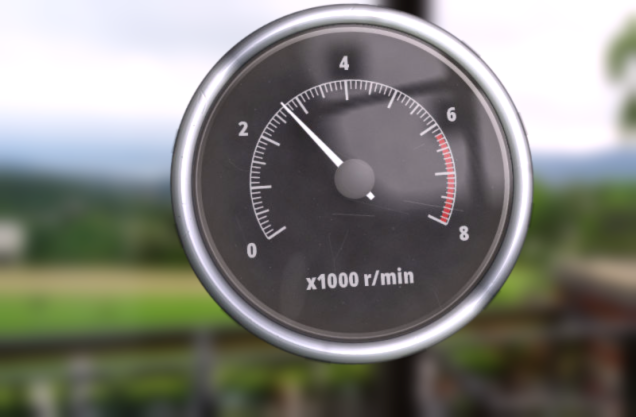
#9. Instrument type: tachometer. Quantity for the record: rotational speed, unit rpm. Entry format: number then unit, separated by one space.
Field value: 2700 rpm
